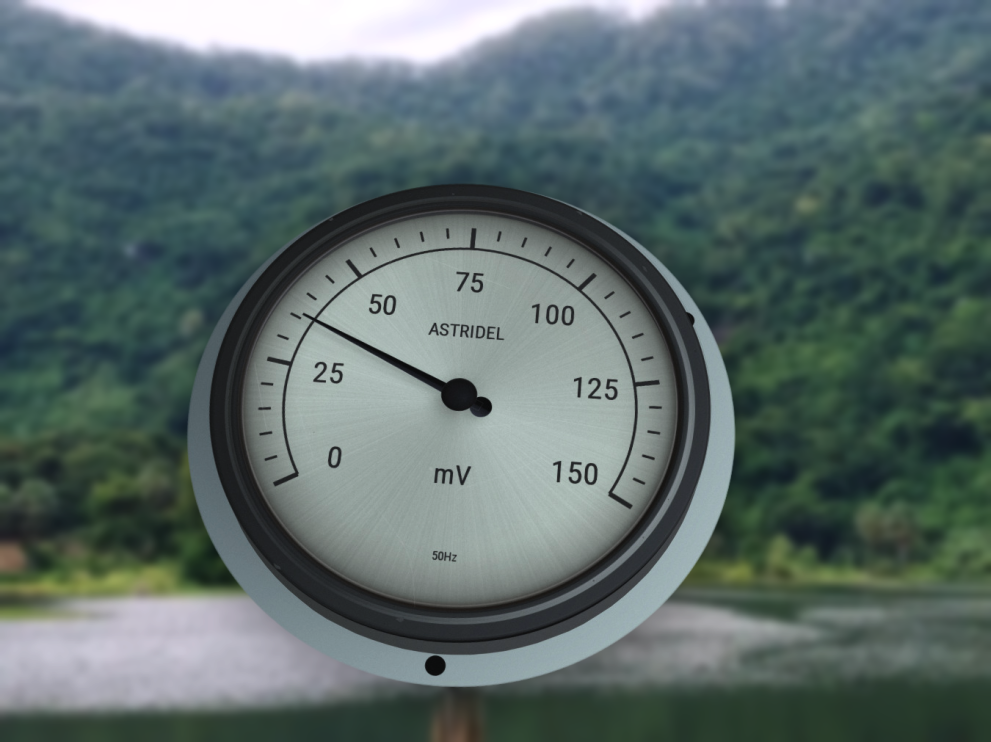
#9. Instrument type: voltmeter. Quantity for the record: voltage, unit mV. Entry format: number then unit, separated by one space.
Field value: 35 mV
